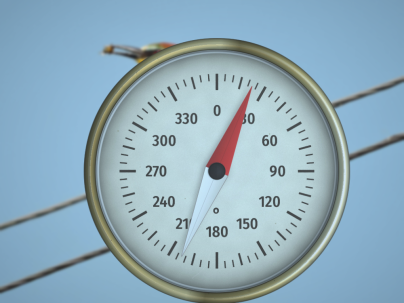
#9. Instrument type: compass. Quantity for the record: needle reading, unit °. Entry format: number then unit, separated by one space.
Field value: 22.5 °
